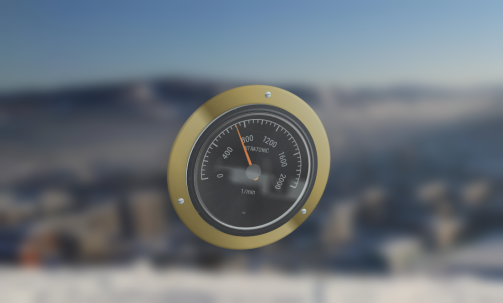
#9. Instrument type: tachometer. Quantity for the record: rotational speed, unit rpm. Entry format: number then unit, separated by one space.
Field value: 700 rpm
